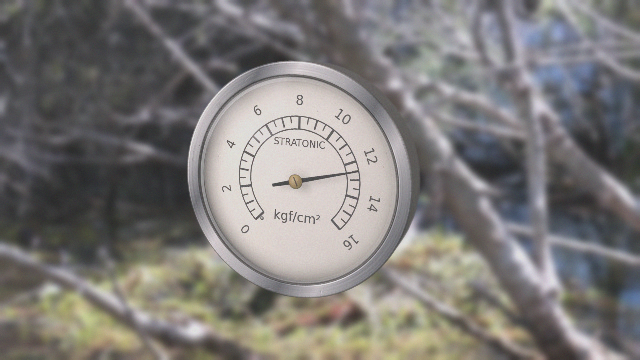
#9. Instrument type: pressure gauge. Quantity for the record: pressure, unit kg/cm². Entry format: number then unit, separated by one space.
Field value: 12.5 kg/cm²
